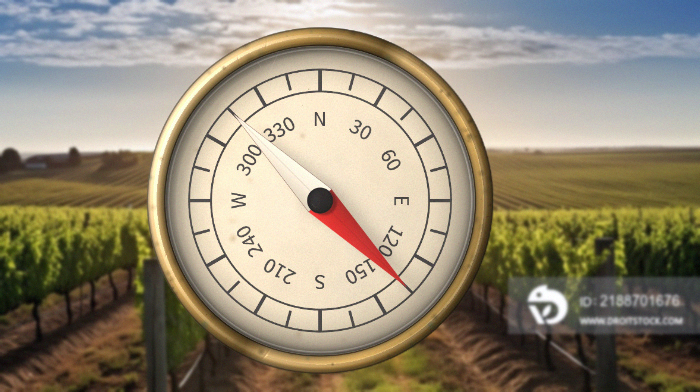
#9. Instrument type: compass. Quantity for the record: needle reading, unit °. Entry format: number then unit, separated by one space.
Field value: 135 °
